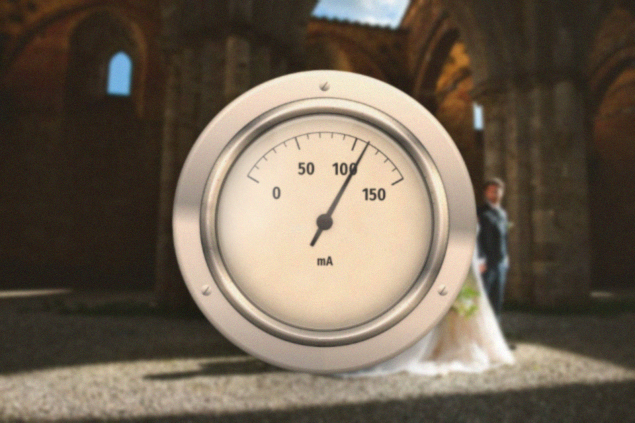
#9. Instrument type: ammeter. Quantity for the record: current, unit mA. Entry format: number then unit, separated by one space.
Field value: 110 mA
